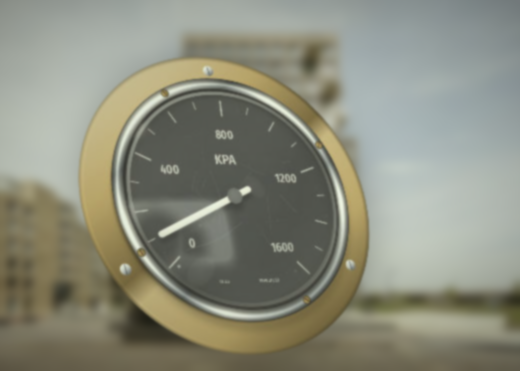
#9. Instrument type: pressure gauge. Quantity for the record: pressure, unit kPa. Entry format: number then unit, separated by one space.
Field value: 100 kPa
